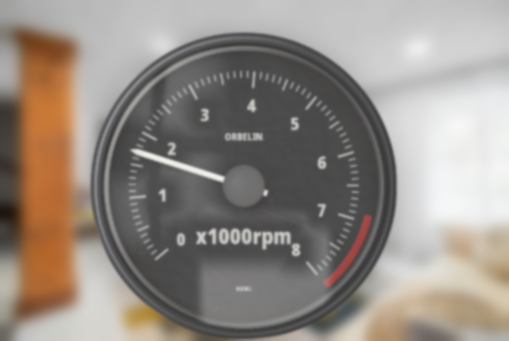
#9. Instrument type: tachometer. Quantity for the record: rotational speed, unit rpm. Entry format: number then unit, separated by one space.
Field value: 1700 rpm
